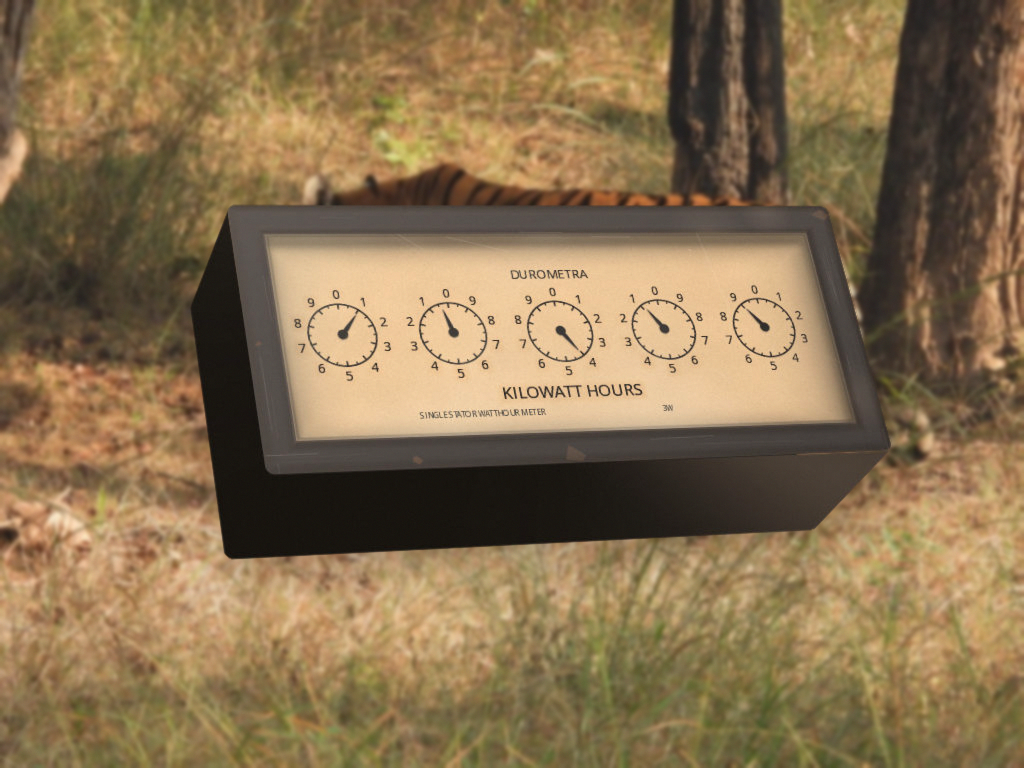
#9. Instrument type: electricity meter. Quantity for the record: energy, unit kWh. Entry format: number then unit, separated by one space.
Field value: 10409 kWh
